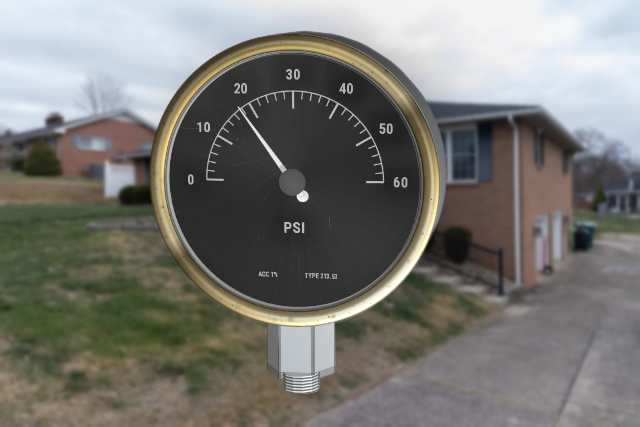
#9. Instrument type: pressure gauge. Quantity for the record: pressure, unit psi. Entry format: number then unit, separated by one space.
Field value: 18 psi
